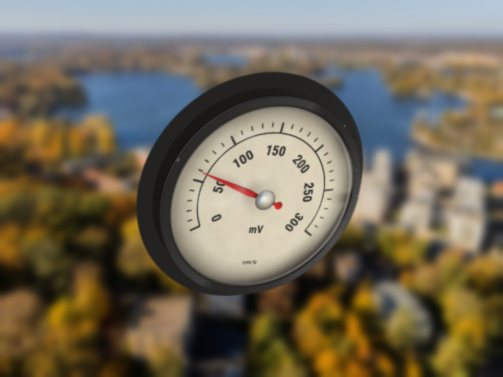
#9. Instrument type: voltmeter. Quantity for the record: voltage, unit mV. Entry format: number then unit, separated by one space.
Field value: 60 mV
